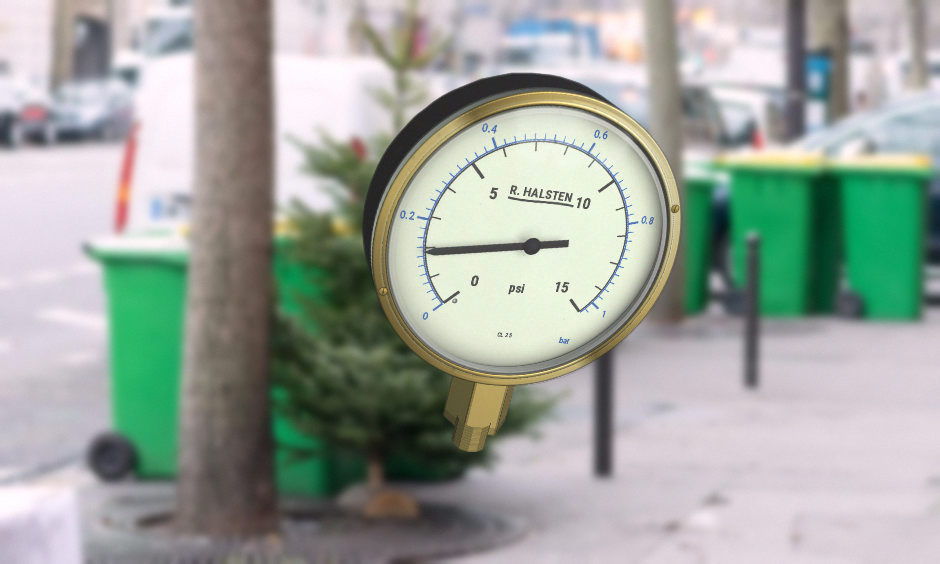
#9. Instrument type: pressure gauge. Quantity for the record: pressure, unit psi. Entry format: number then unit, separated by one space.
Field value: 2 psi
